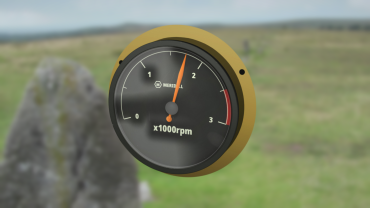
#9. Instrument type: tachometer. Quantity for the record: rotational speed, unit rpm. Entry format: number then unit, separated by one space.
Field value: 1750 rpm
